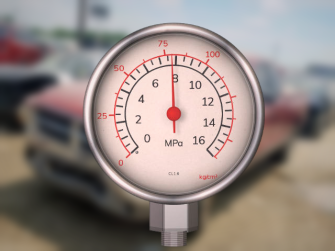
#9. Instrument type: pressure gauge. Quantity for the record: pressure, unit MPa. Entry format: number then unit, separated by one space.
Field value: 7.75 MPa
